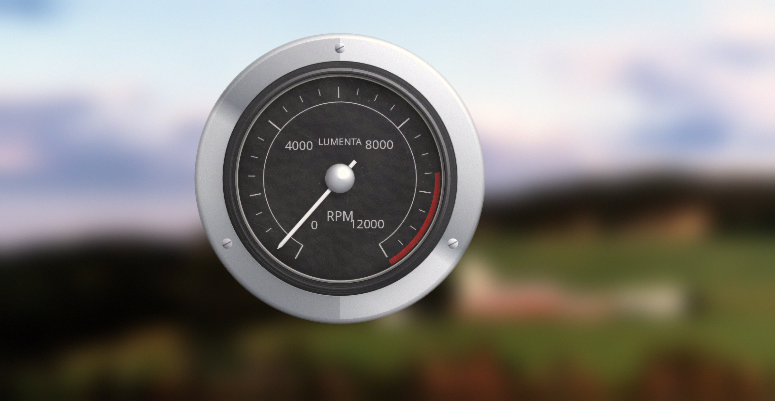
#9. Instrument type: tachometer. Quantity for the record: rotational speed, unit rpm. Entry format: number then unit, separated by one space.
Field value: 500 rpm
